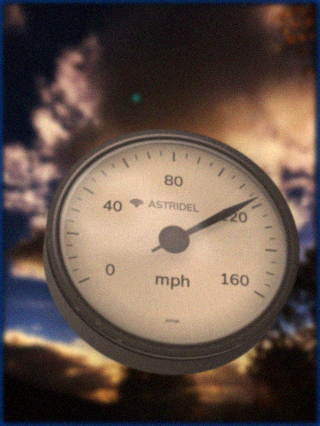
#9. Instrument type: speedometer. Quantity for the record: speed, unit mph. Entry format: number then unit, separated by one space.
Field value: 117.5 mph
